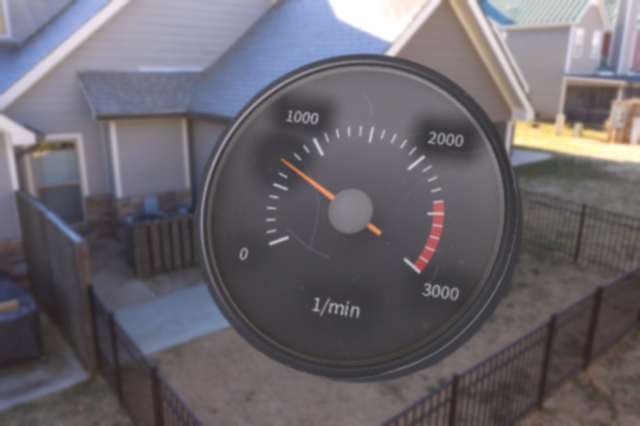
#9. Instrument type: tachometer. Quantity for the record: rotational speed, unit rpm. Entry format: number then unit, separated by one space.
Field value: 700 rpm
